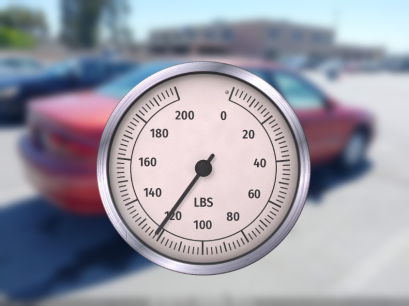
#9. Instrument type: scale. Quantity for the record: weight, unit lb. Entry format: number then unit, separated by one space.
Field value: 122 lb
